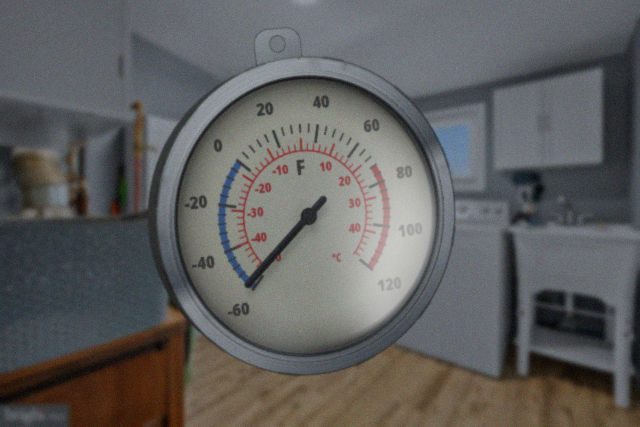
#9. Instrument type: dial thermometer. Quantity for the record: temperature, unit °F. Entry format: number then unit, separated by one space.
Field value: -56 °F
